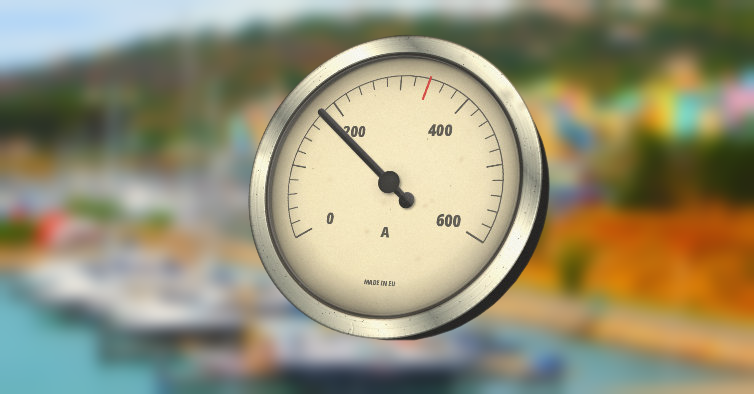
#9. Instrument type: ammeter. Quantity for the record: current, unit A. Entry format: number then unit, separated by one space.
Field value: 180 A
